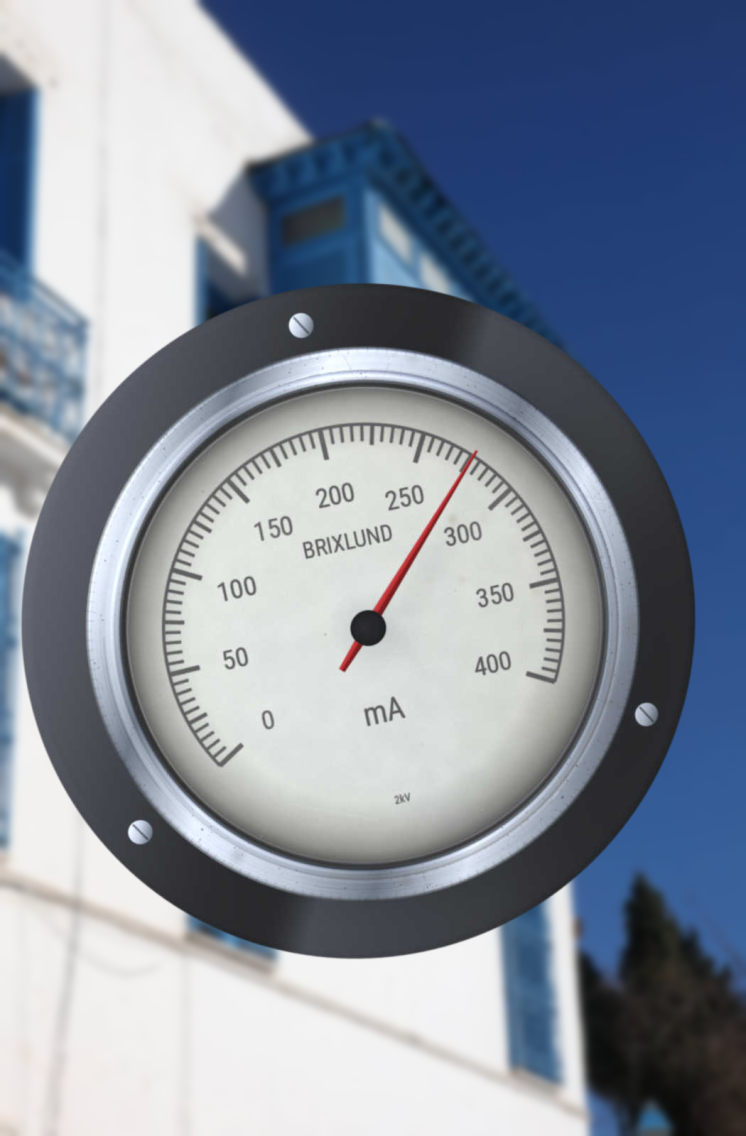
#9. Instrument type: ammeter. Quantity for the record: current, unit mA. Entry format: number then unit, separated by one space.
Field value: 275 mA
